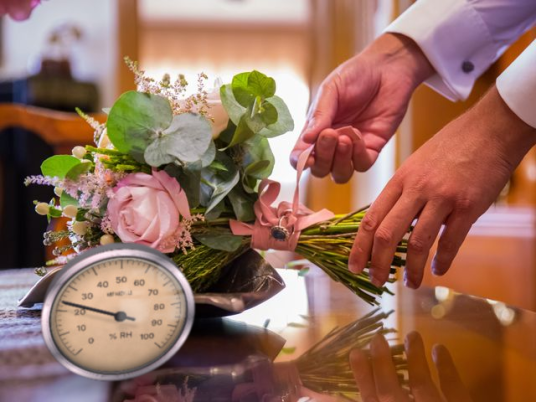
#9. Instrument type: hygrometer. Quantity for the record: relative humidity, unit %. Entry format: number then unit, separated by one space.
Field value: 24 %
